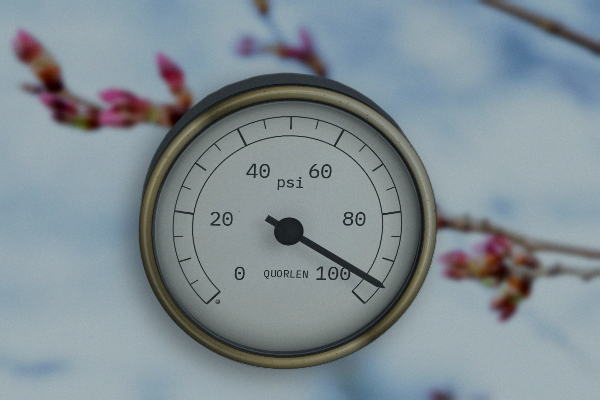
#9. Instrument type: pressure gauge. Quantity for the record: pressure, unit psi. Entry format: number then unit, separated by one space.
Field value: 95 psi
